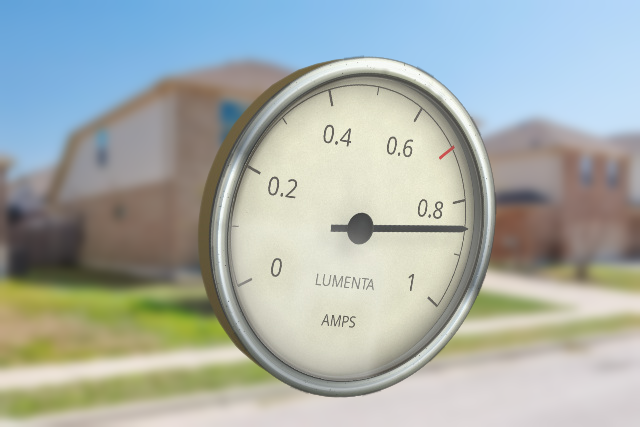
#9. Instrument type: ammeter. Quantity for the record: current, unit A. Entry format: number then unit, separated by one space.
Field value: 0.85 A
